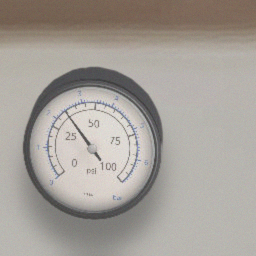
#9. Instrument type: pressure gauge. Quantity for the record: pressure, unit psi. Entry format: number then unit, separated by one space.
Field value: 35 psi
